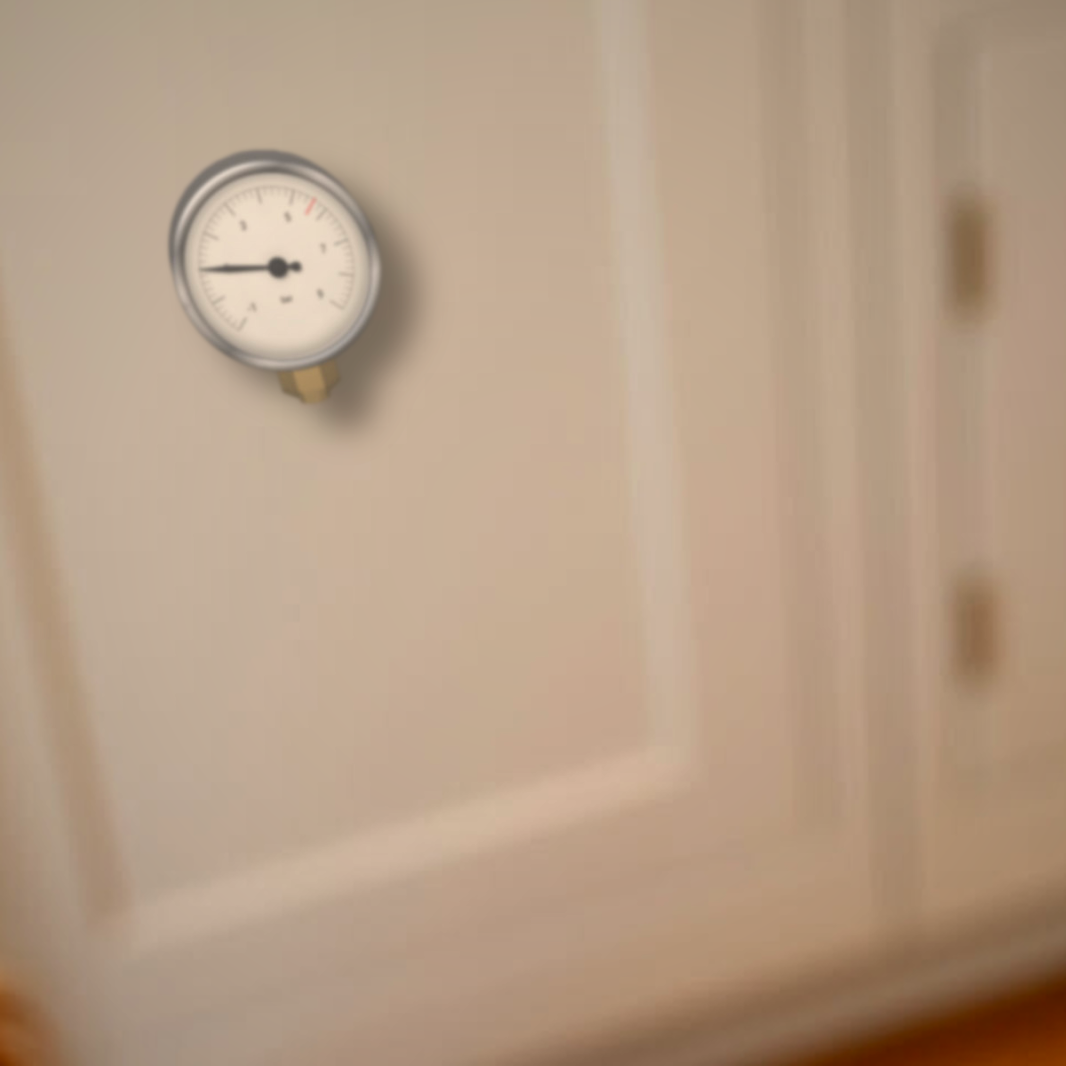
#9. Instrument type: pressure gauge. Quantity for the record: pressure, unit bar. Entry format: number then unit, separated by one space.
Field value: 1 bar
